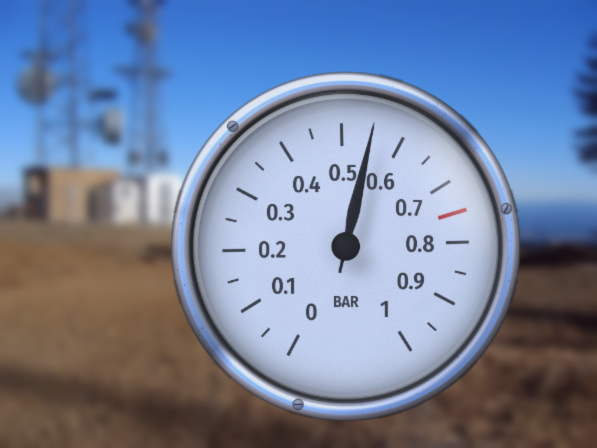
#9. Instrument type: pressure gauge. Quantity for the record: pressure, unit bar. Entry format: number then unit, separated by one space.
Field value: 0.55 bar
